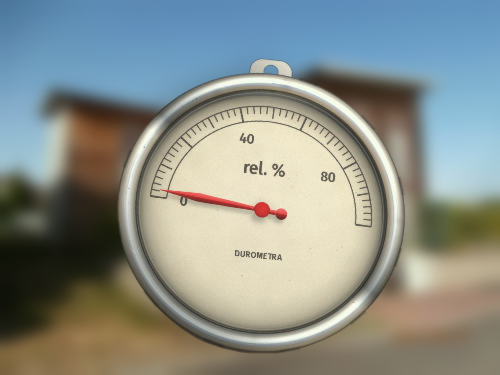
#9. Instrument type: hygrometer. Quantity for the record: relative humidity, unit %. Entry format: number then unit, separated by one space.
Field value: 2 %
